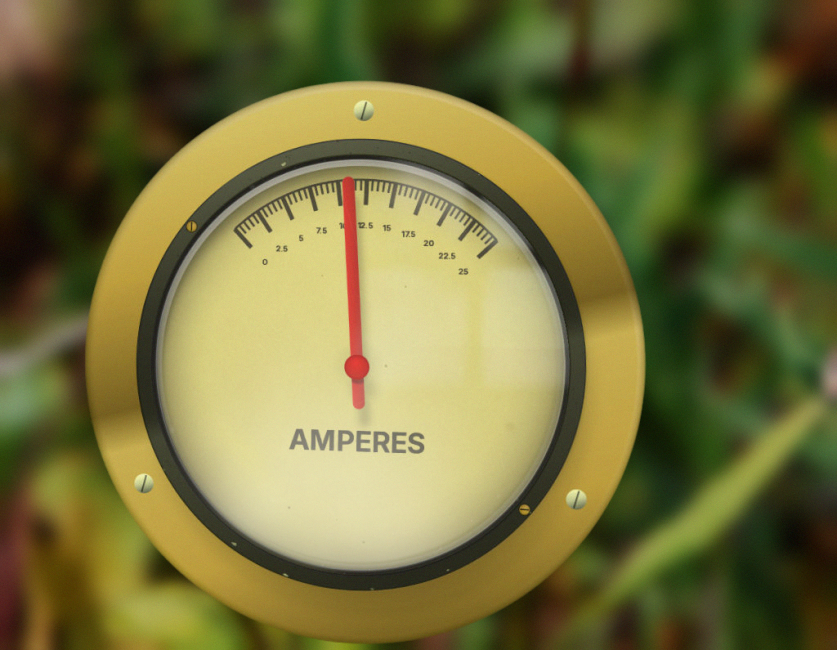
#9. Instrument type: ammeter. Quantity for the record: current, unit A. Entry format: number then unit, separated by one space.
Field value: 11 A
